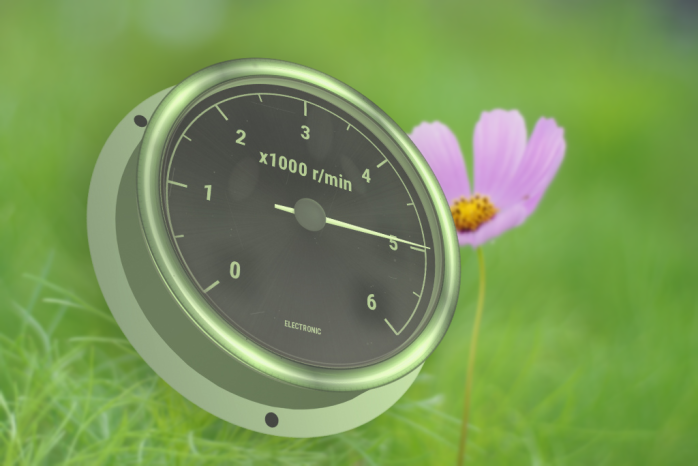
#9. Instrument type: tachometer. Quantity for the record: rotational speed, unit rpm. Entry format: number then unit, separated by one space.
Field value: 5000 rpm
